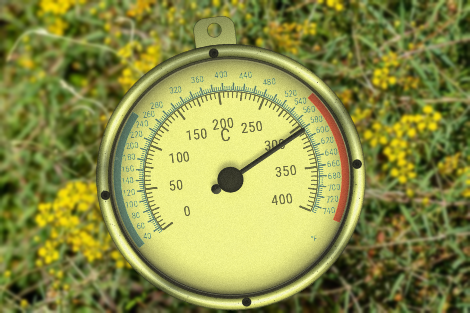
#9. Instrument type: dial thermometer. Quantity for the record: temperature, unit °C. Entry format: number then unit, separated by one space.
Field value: 305 °C
